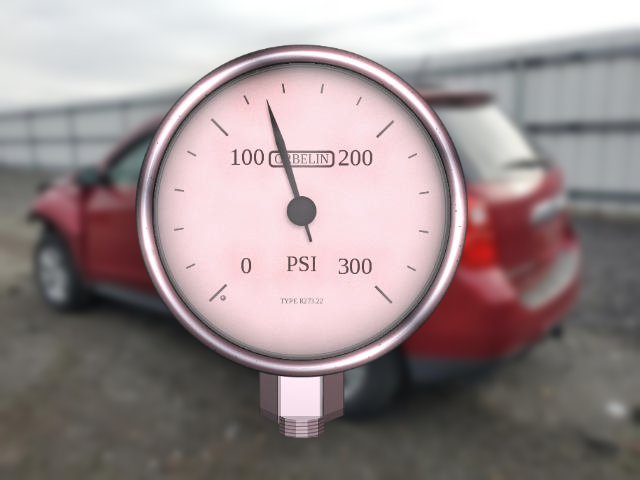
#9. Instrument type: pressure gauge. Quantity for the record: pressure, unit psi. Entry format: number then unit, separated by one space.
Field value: 130 psi
